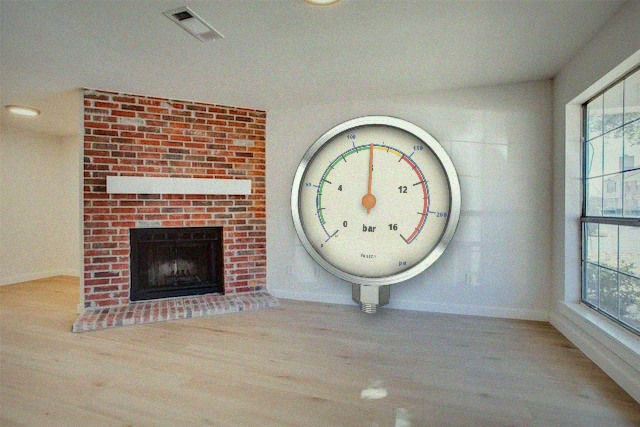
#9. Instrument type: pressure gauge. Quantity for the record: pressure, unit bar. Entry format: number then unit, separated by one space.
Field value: 8 bar
